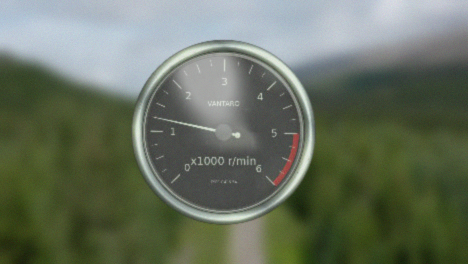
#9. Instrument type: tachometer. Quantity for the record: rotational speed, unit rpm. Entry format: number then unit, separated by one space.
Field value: 1250 rpm
